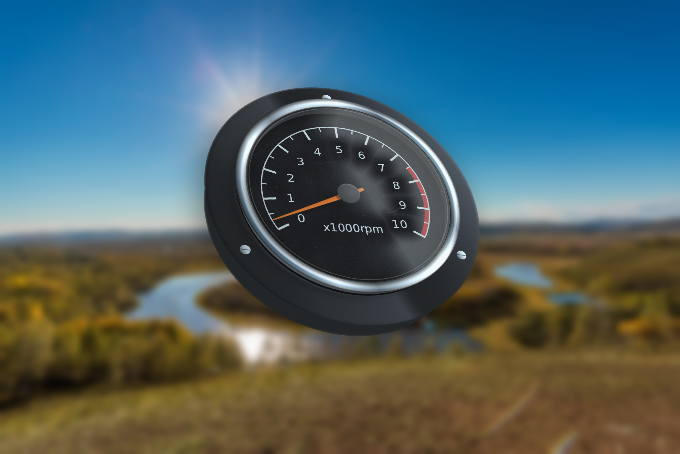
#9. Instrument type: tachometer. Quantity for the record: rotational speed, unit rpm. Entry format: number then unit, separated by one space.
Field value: 250 rpm
